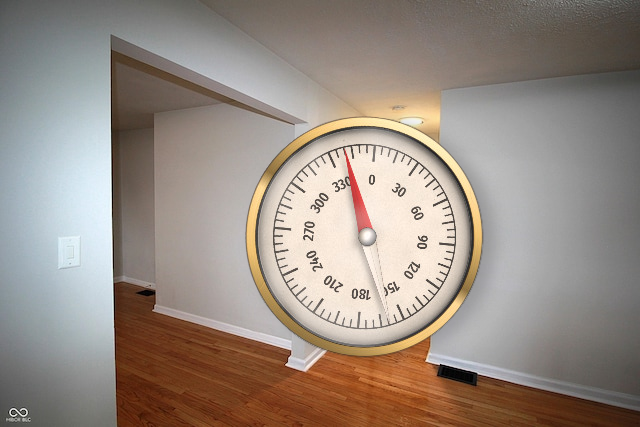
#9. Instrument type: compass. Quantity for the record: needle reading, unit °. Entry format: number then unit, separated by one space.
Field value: 340 °
